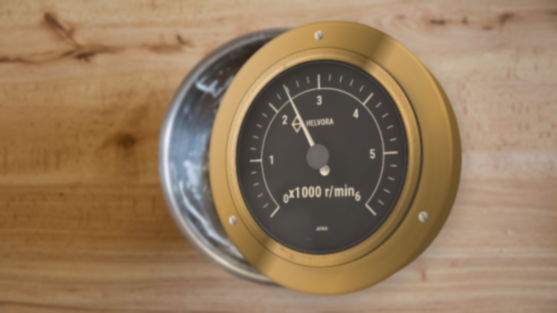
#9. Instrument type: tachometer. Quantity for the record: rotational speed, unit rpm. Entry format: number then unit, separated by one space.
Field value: 2400 rpm
